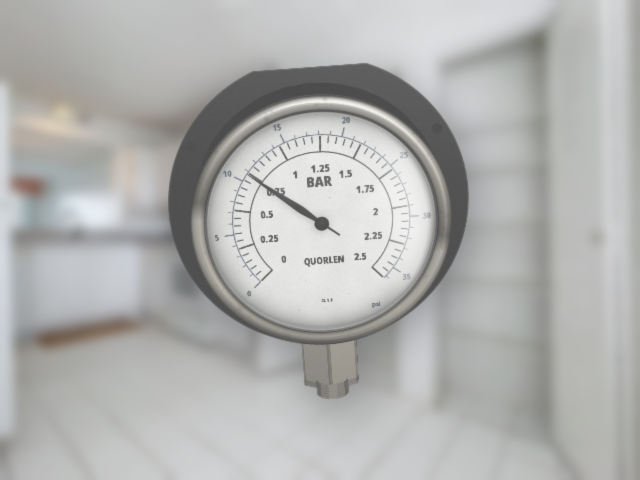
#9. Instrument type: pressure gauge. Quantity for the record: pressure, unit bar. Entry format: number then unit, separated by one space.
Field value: 0.75 bar
